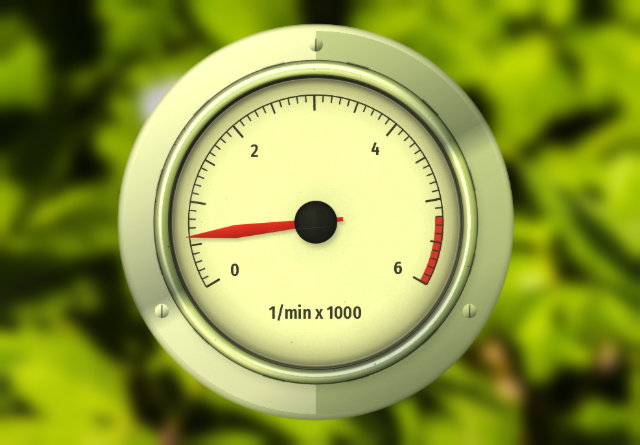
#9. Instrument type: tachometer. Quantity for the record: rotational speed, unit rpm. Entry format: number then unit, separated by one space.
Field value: 600 rpm
